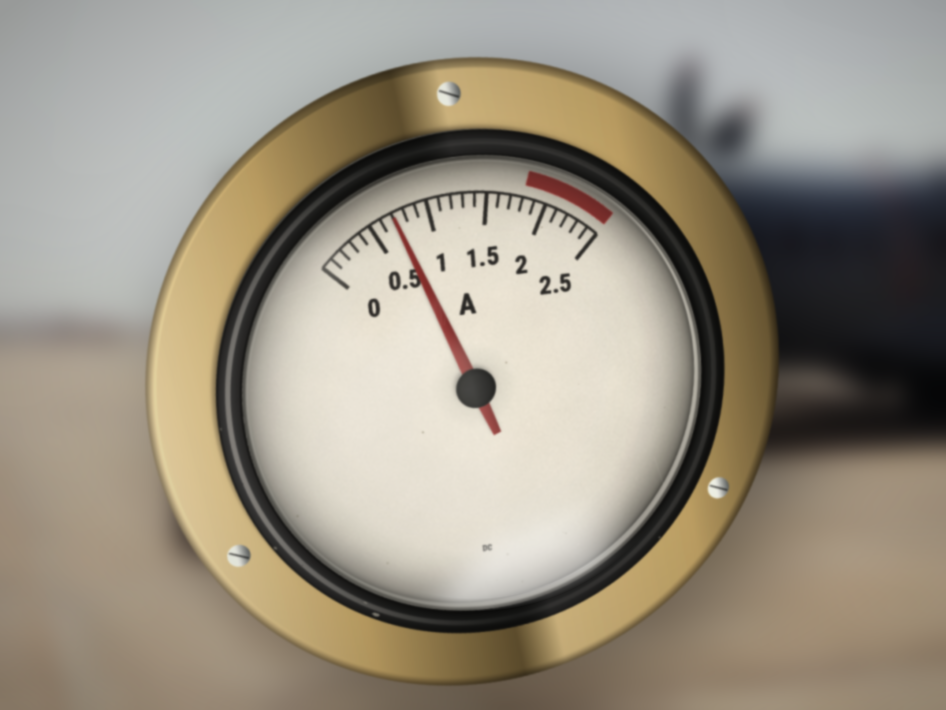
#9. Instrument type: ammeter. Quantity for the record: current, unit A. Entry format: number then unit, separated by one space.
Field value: 0.7 A
